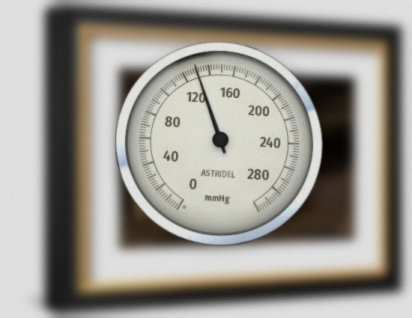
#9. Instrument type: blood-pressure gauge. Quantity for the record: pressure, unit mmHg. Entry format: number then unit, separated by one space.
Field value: 130 mmHg
